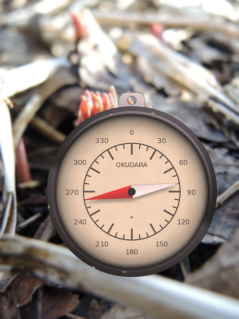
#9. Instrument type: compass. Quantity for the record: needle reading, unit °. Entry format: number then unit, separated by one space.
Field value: 260 °
